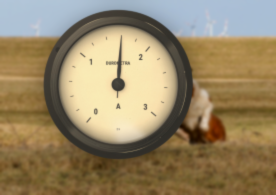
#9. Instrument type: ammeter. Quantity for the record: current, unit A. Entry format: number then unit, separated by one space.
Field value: 1.6 A
